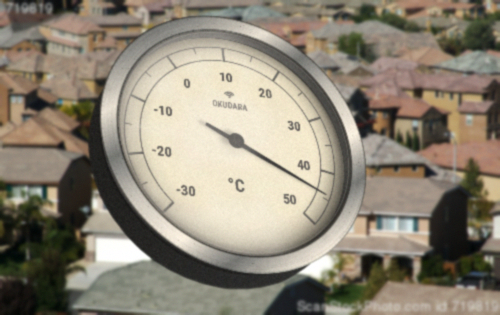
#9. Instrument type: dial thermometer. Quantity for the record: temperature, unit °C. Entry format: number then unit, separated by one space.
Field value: 45 °C
